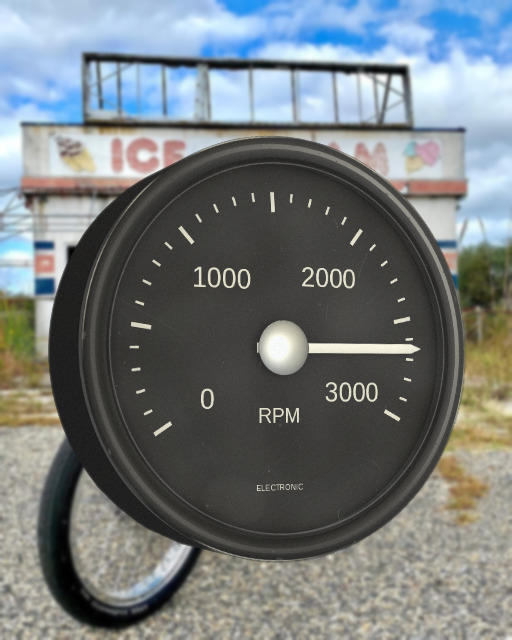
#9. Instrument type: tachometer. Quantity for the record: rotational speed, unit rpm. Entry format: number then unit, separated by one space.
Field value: 2650 rpm
